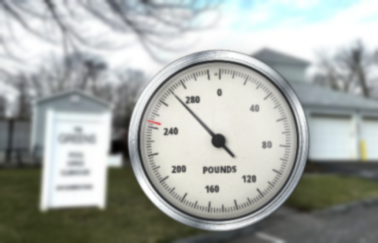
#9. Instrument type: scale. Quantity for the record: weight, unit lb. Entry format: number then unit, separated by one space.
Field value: 270 lb
